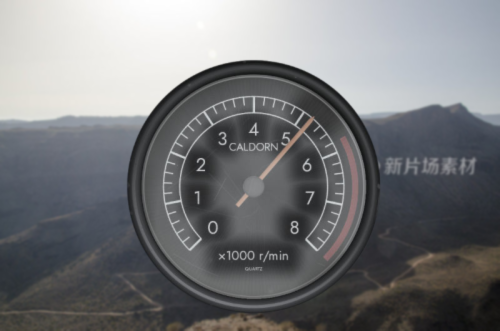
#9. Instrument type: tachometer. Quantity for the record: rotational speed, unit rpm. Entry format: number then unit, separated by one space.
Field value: 5200 rpm
